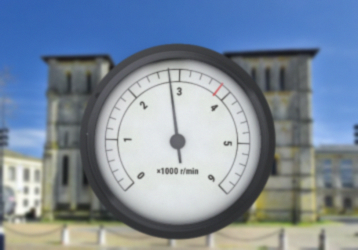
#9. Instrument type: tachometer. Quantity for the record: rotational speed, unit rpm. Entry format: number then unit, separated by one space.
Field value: 2800 rpm
